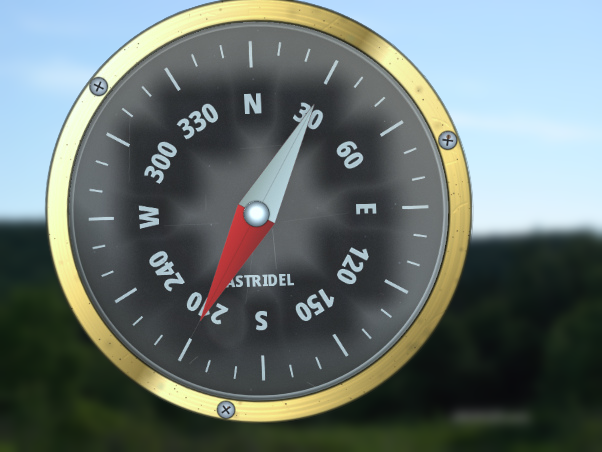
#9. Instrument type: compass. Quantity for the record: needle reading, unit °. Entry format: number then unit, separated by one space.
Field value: 210 °
